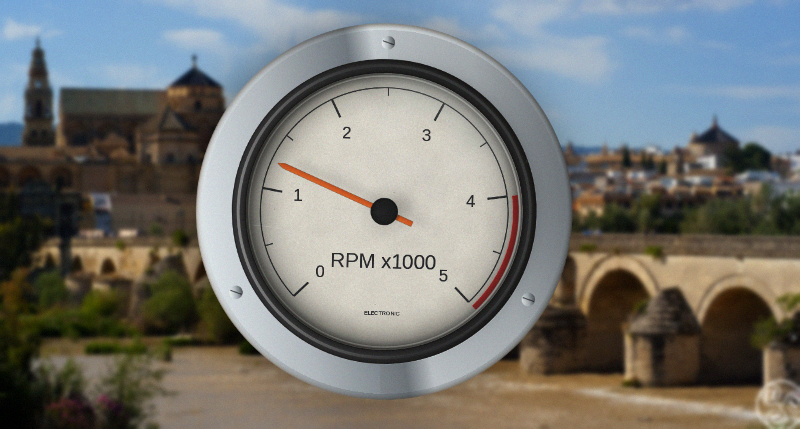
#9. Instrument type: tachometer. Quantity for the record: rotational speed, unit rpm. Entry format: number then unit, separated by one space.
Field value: 1250 rpm
